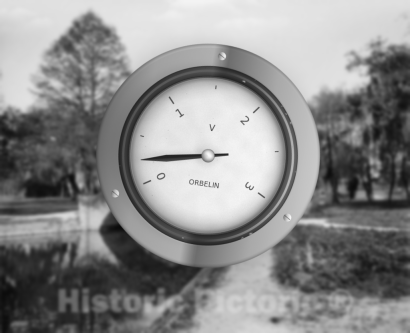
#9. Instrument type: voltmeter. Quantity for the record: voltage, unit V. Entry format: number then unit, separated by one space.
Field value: 0.25 V
